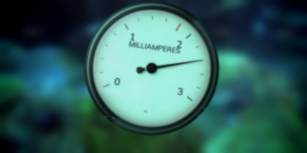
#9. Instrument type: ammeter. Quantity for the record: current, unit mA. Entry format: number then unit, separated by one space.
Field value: 2.4 mA
